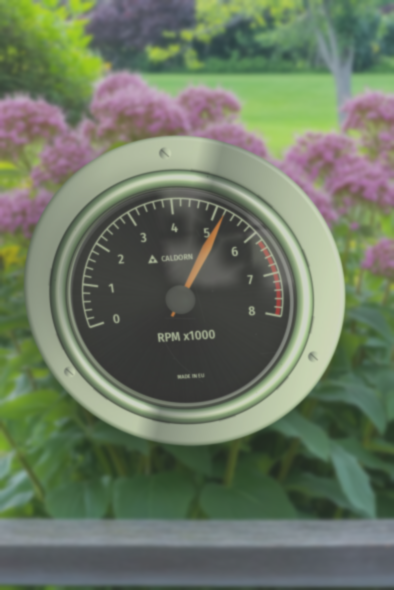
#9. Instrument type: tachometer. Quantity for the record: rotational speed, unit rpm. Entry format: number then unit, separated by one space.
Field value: 5200 rpm
